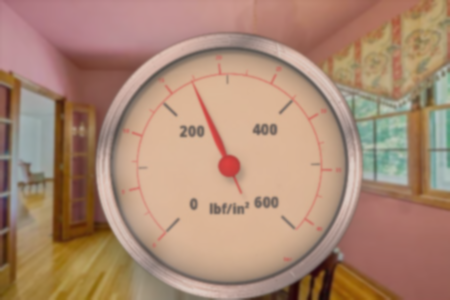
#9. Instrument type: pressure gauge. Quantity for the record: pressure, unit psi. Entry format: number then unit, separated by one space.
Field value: 250 psi
